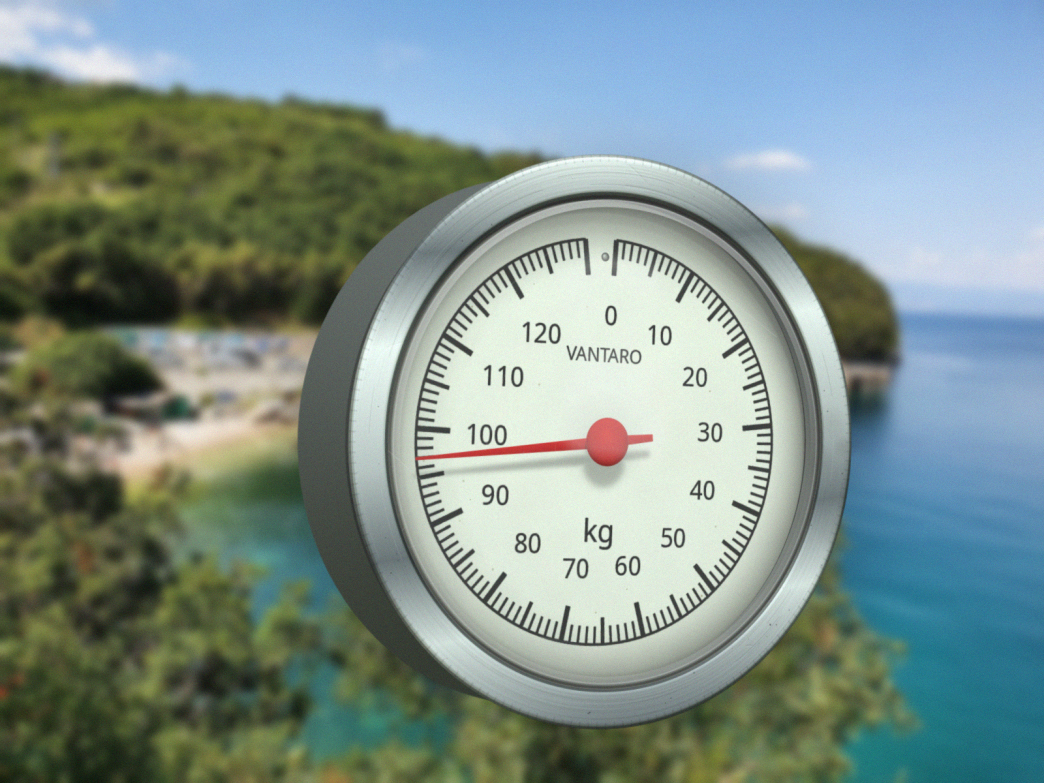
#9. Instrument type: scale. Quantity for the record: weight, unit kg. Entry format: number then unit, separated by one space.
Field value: 97 kg
